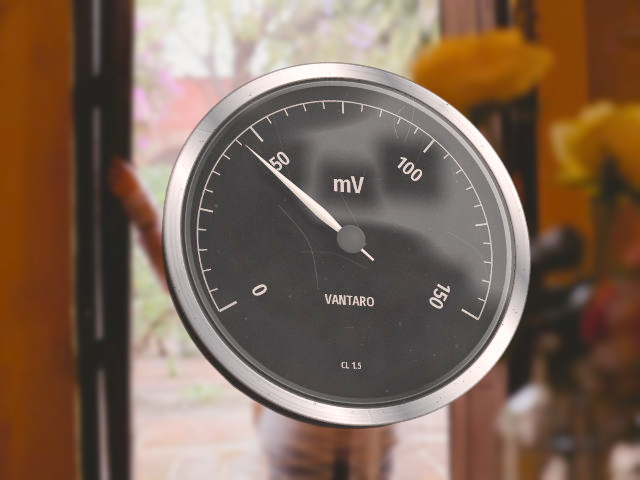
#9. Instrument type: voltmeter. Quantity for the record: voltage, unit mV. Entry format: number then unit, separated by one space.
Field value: 45 mV
